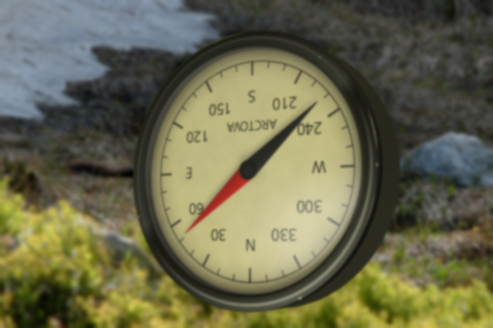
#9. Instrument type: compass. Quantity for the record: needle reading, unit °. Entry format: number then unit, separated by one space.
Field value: 50 °
